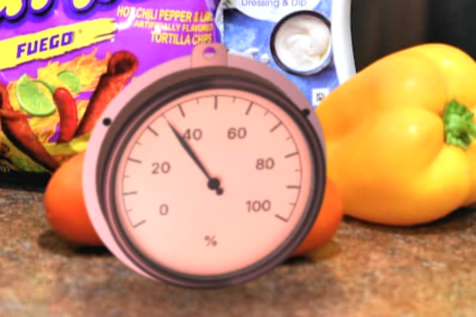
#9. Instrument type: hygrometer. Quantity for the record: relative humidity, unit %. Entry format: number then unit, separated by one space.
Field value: 35 %
